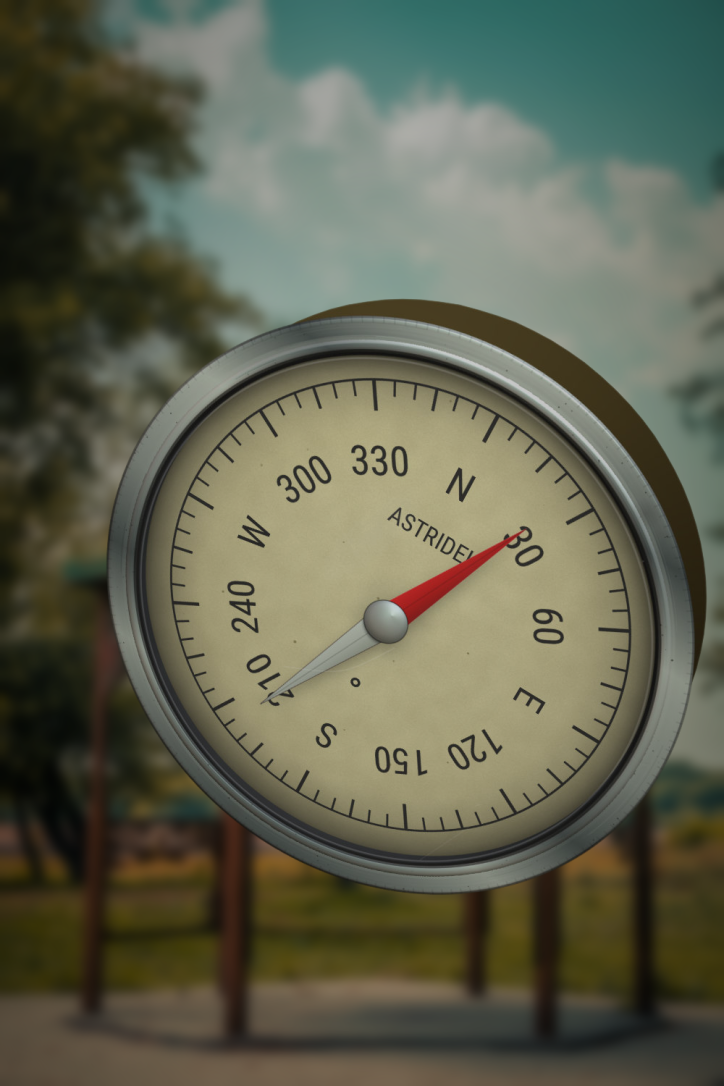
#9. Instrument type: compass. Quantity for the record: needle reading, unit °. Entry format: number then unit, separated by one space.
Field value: 25 °
